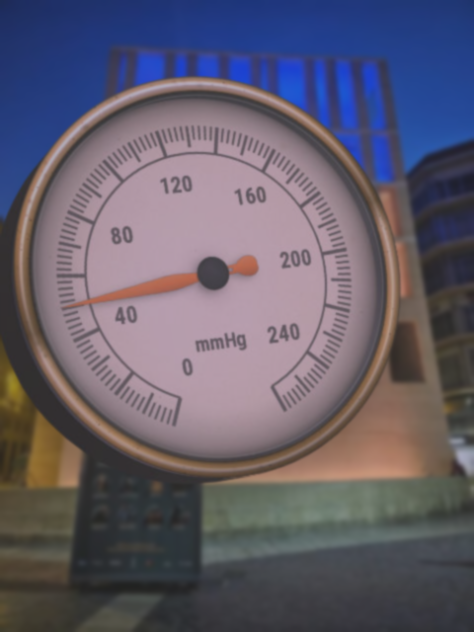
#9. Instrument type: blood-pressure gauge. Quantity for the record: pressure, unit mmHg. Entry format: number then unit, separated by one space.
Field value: 50 mmHg
